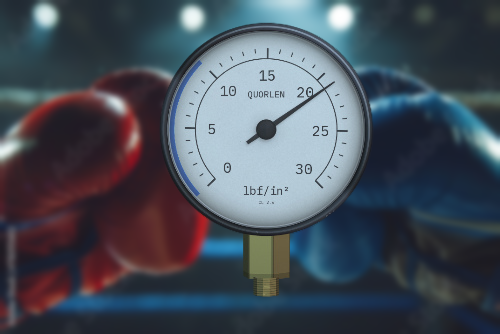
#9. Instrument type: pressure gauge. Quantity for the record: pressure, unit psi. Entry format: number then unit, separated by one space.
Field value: 21 psi
